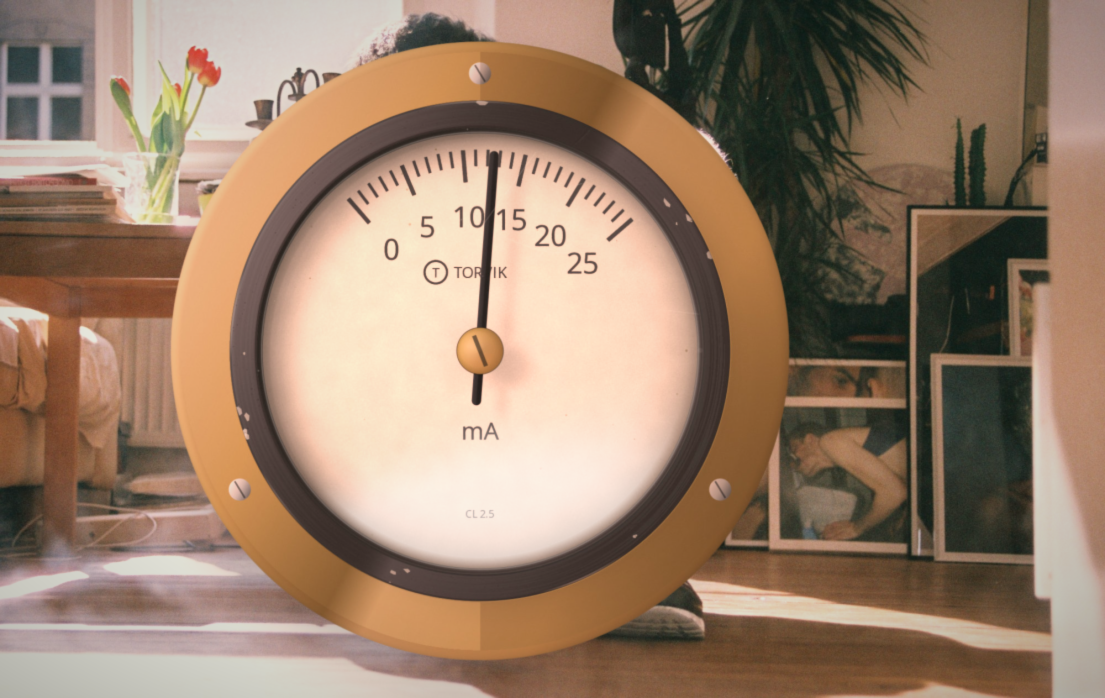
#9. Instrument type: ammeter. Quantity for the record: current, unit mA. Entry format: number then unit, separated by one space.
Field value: 12.5 mA
